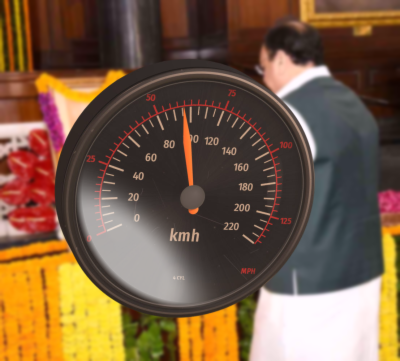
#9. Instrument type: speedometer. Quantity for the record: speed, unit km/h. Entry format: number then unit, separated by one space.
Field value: 95 km/h
